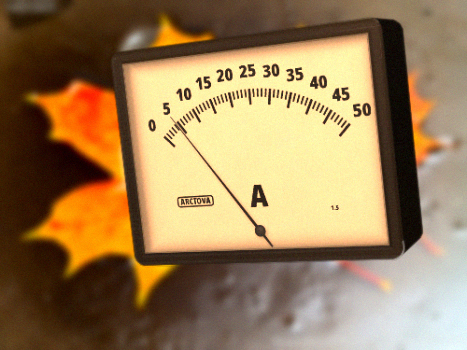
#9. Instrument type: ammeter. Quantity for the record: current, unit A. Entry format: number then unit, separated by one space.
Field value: 5 A
